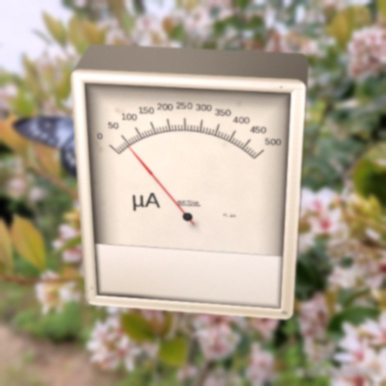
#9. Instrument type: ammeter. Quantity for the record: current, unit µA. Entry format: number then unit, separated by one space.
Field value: 50 µA
